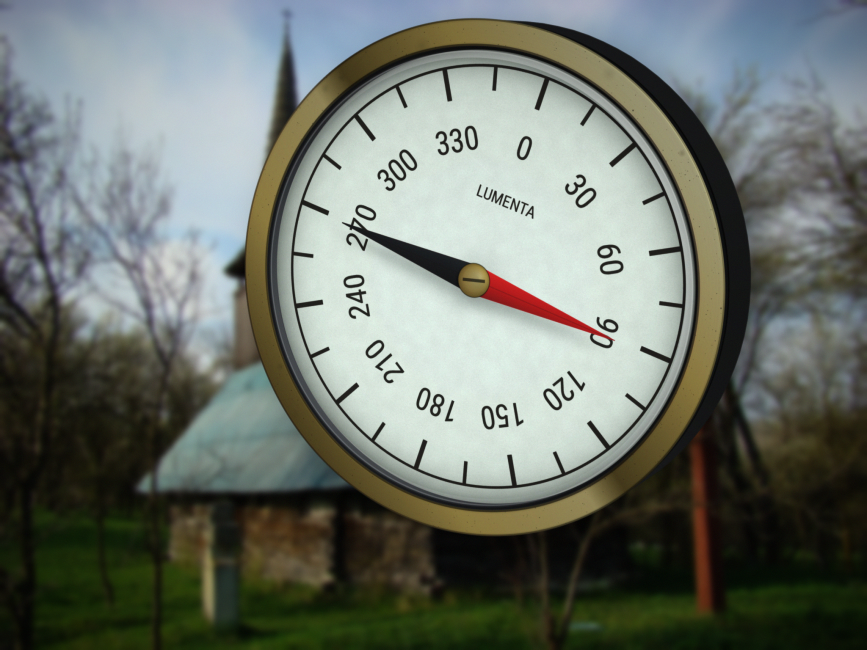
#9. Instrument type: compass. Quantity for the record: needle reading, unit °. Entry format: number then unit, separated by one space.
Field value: 90 °
